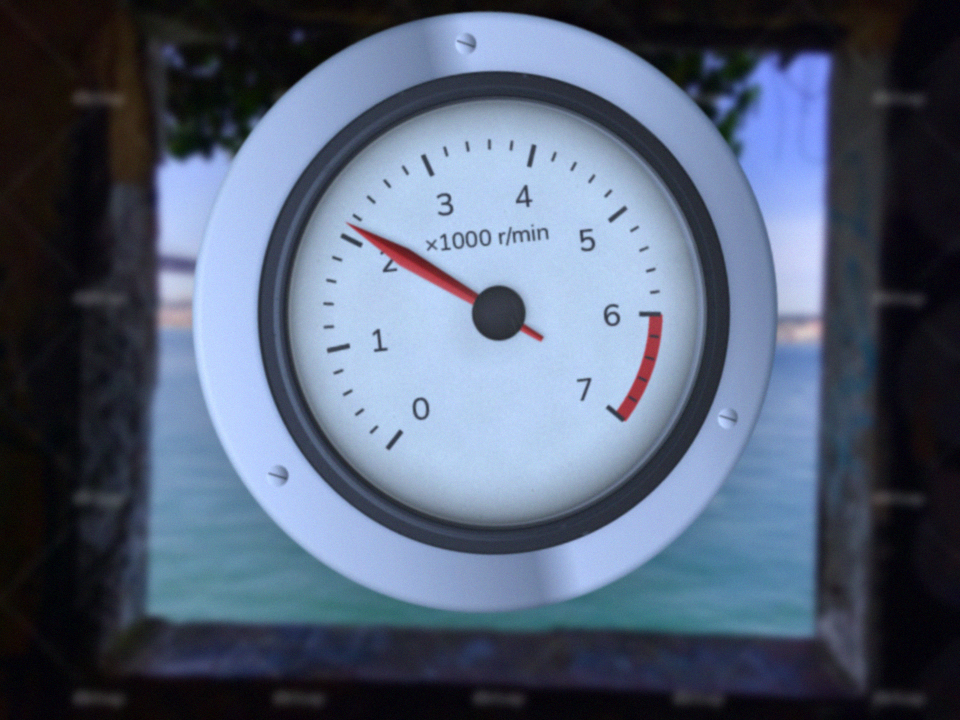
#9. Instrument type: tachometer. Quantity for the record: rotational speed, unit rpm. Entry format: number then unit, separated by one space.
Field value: 2100 rpm
